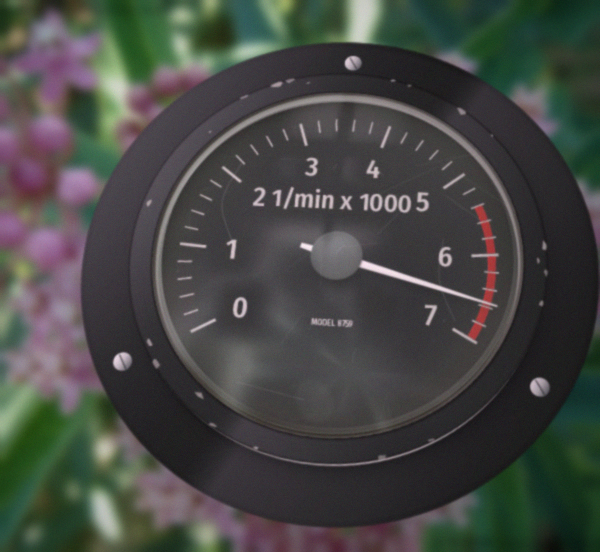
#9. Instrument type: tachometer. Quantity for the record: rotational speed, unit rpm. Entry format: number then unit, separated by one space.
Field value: 6600 rpm
